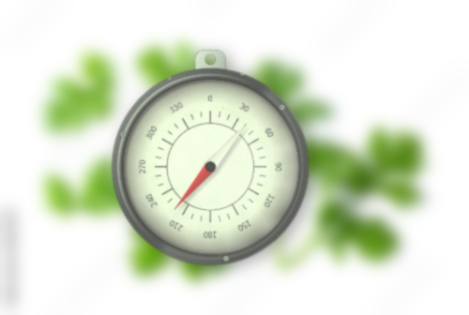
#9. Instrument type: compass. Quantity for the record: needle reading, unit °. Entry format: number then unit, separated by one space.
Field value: 220 °
